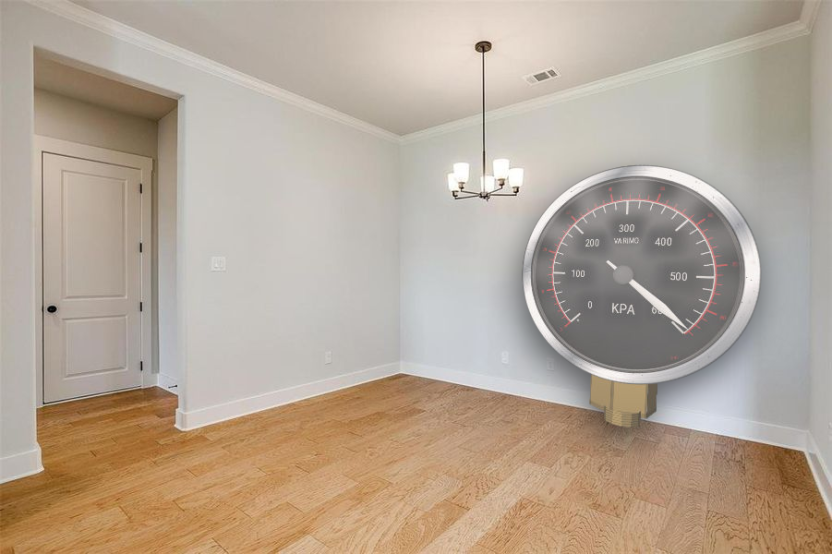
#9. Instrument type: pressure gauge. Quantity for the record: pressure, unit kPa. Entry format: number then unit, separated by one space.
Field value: 590 kPa
